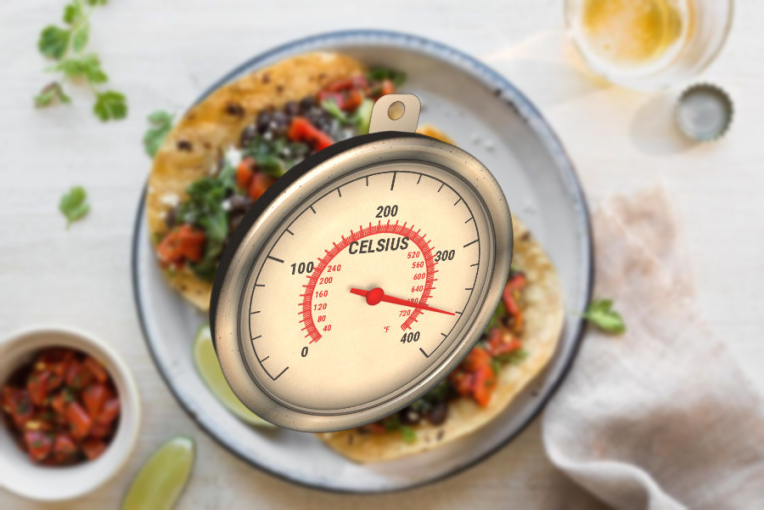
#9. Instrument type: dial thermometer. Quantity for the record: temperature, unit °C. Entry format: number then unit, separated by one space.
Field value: 360 °C
